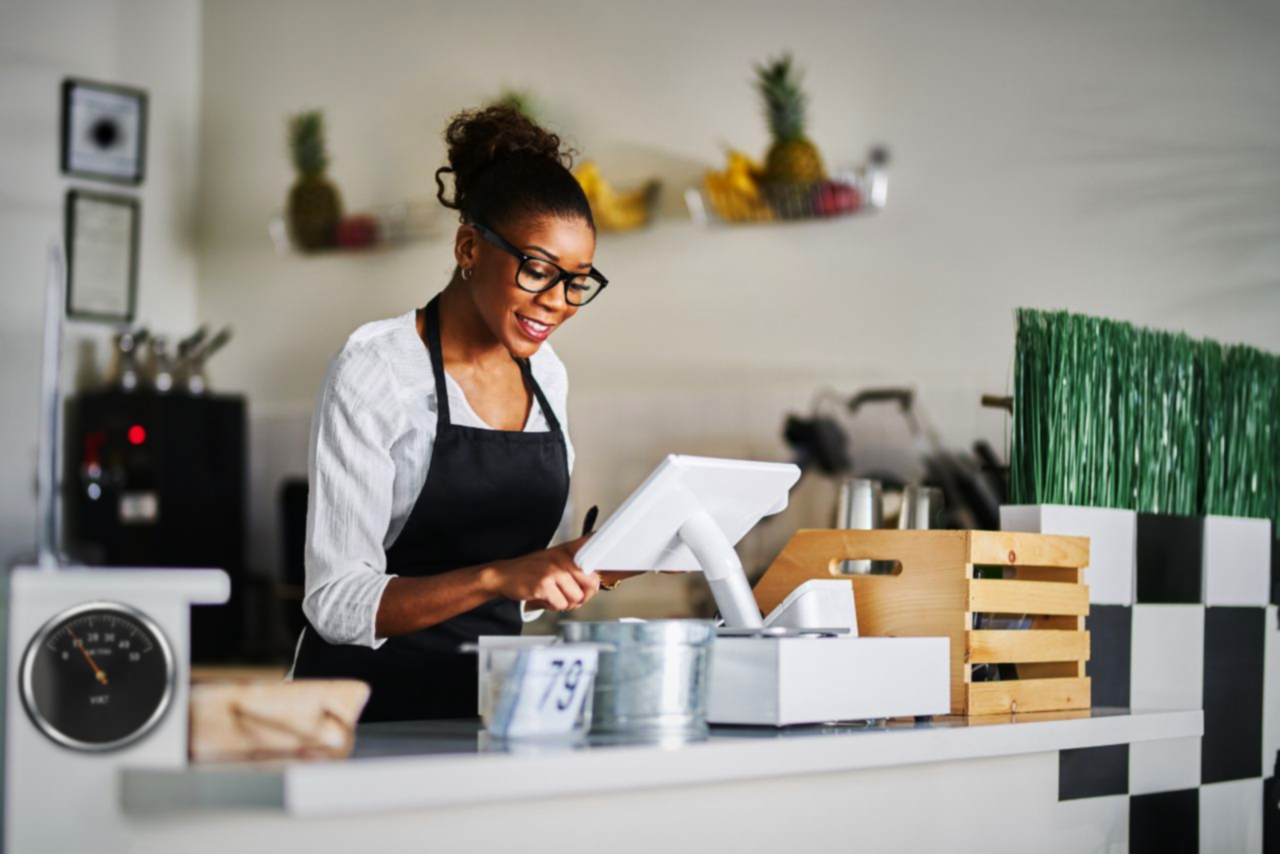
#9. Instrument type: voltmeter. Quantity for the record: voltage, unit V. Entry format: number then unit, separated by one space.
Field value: 10 V
